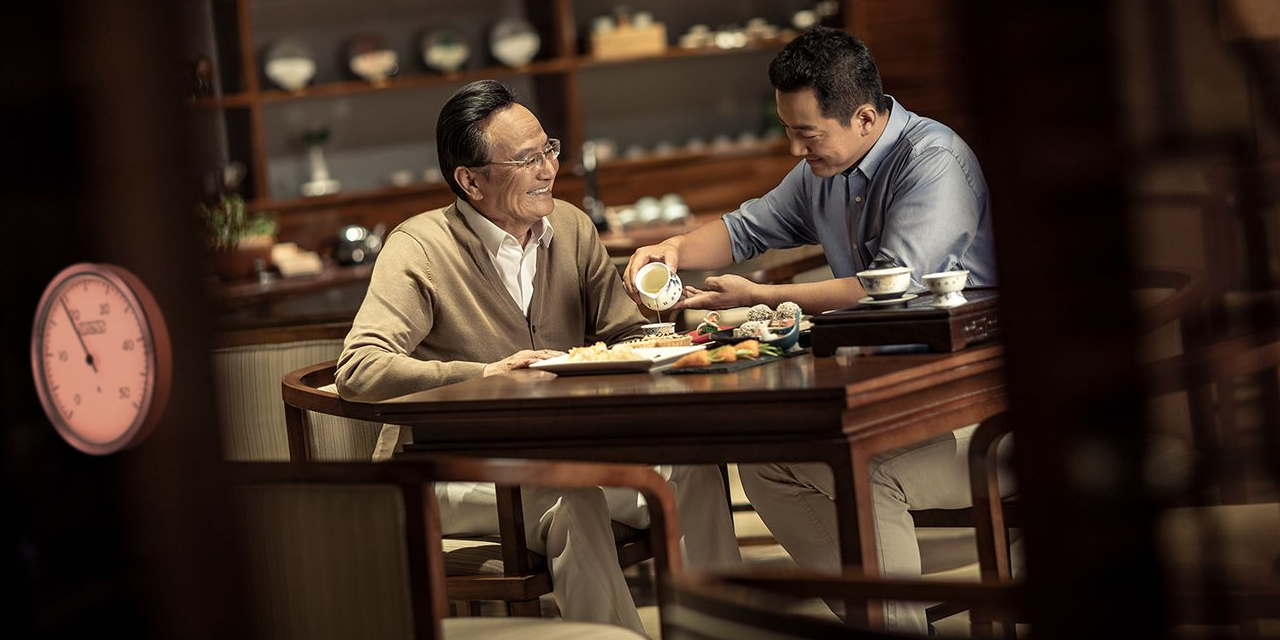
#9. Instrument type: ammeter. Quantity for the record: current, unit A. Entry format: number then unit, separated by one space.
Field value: 20 A
